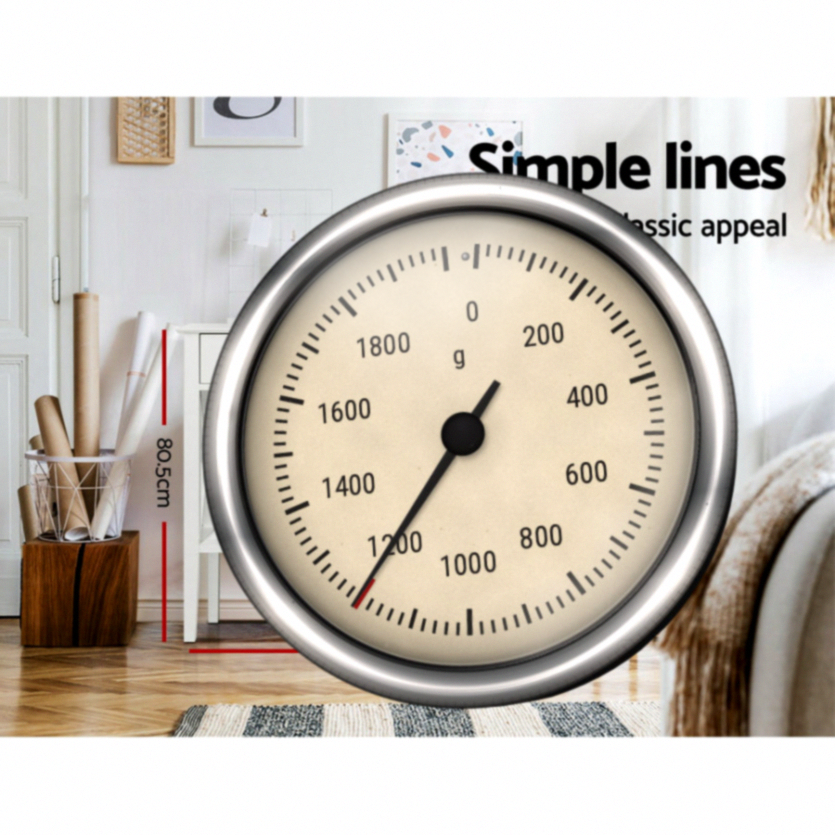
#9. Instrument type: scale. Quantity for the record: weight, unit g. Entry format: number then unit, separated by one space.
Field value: 1200 g
